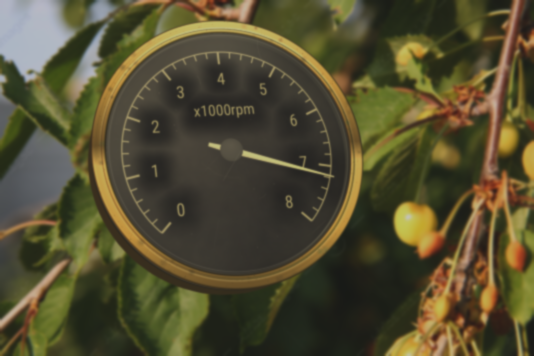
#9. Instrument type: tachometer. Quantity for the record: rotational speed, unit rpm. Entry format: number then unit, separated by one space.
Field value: 7200 rpm
